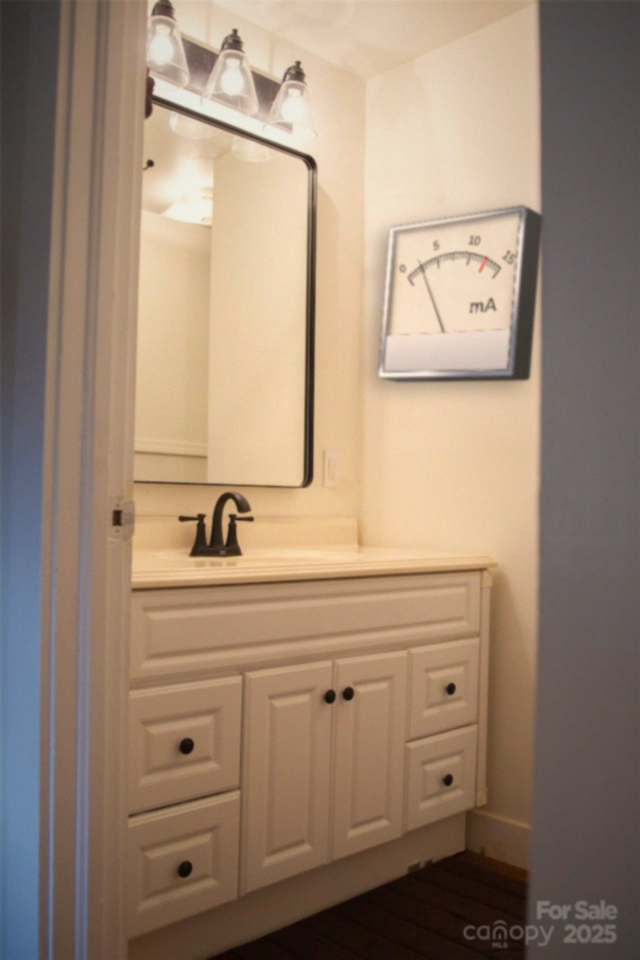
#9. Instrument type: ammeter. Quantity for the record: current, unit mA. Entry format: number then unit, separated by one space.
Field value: 2.5 mA
